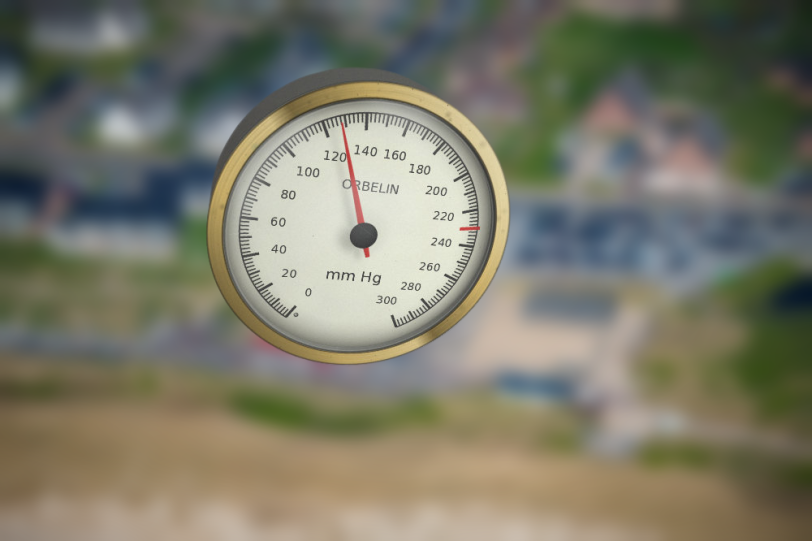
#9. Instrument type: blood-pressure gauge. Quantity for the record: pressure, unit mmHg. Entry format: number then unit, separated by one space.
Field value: 128 mmHg
